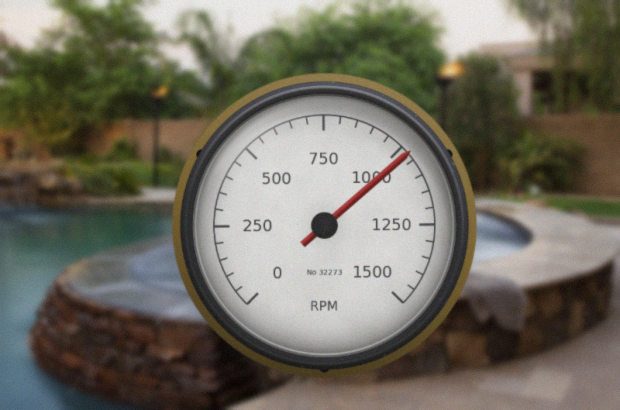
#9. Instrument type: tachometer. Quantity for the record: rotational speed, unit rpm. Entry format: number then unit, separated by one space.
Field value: 1025 rpm
